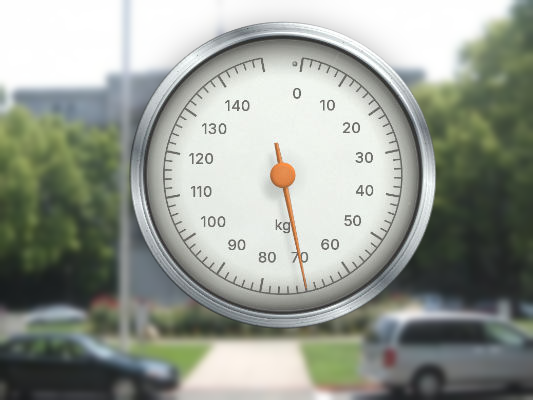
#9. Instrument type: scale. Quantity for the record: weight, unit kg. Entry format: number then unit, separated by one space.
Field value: 70 kg
